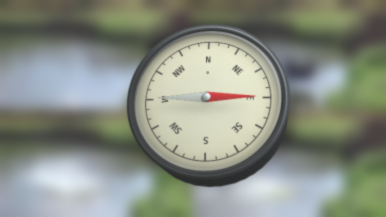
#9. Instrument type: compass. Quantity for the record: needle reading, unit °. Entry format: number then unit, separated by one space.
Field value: 90 °
